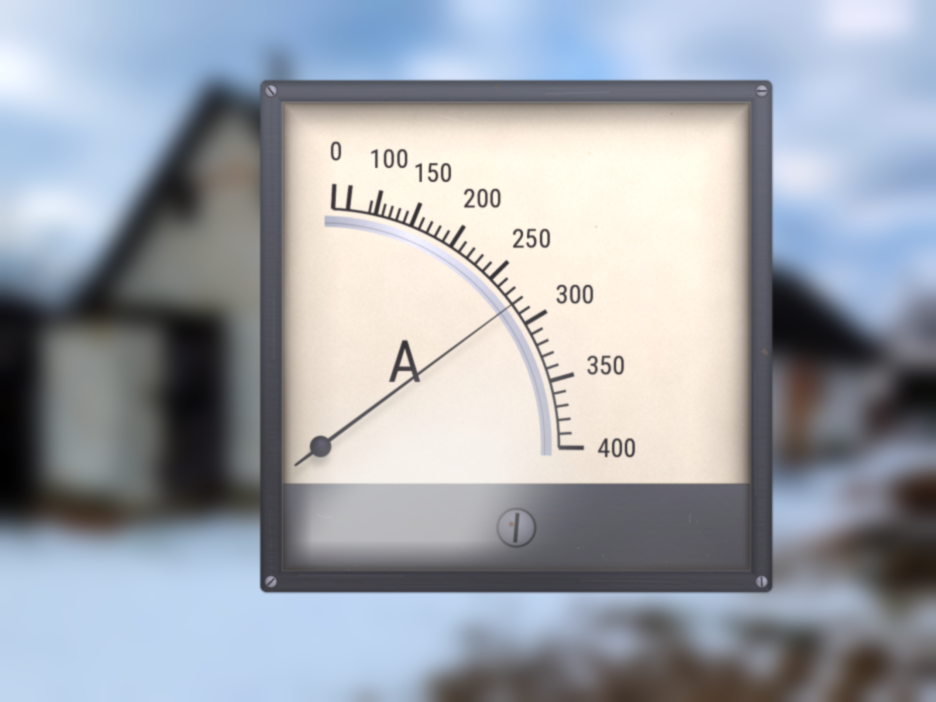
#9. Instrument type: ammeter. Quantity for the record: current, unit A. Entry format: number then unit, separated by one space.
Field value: 280 A
